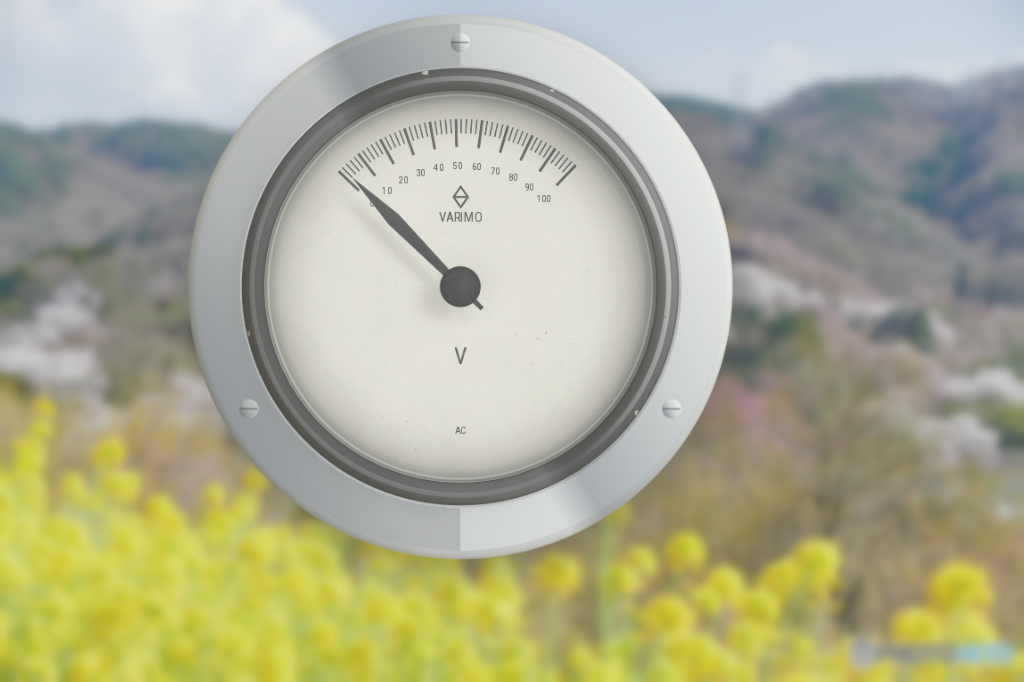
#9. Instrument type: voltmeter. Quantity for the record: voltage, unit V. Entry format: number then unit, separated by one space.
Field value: 2 V
